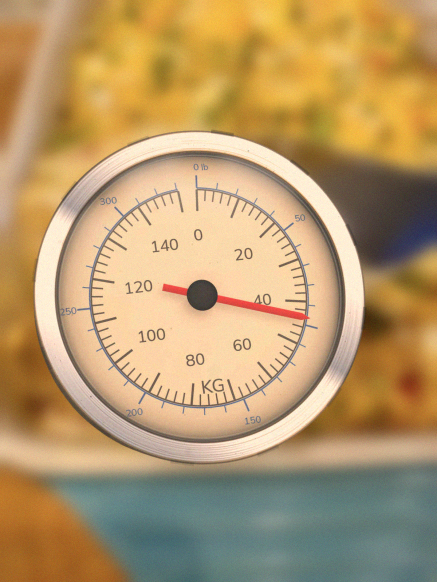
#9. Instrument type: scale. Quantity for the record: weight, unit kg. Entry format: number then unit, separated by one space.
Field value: 44 kg
